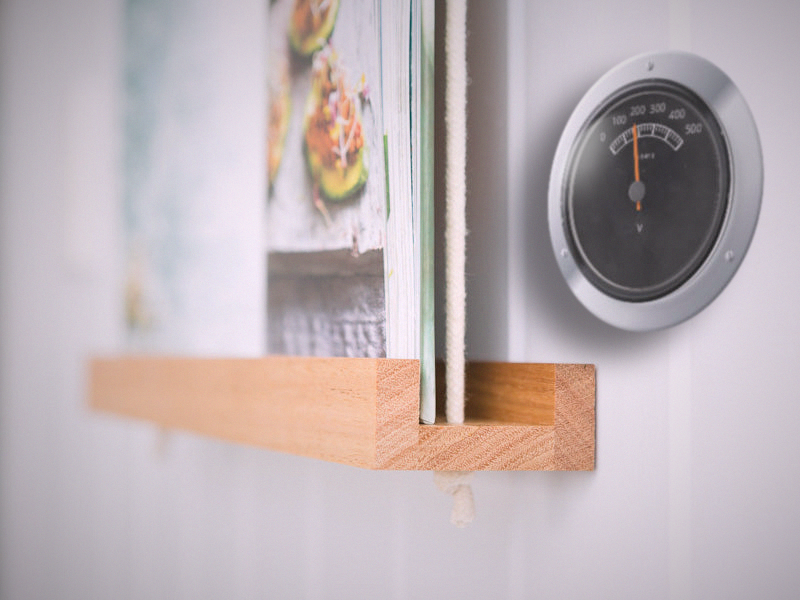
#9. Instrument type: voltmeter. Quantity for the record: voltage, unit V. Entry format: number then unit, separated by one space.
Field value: 200 V
